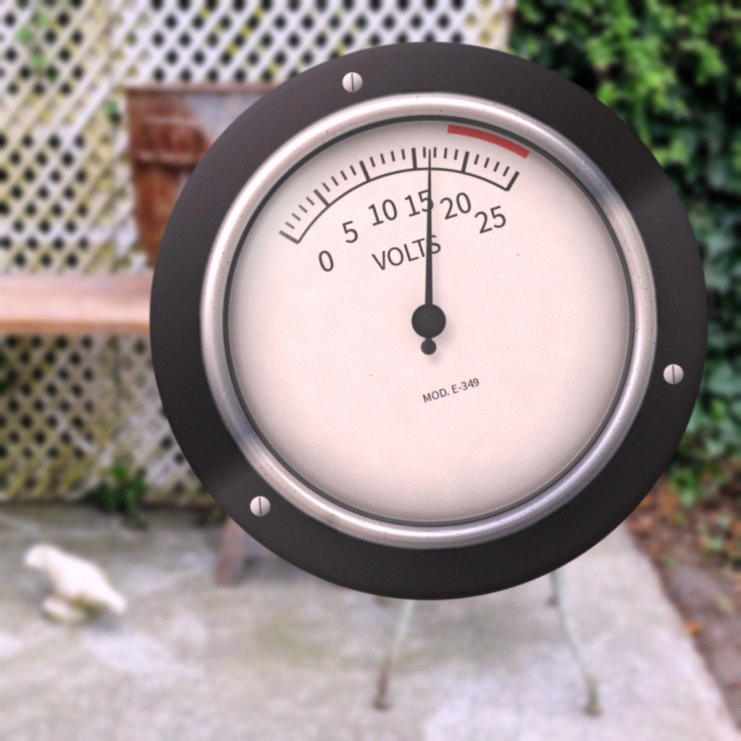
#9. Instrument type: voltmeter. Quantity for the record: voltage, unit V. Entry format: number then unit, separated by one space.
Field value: 16.5 V
